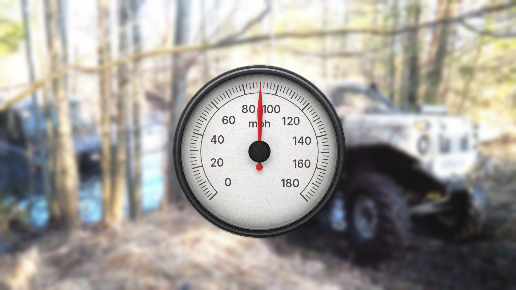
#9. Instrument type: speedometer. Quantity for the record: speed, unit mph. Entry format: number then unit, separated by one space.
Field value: 90 mph
